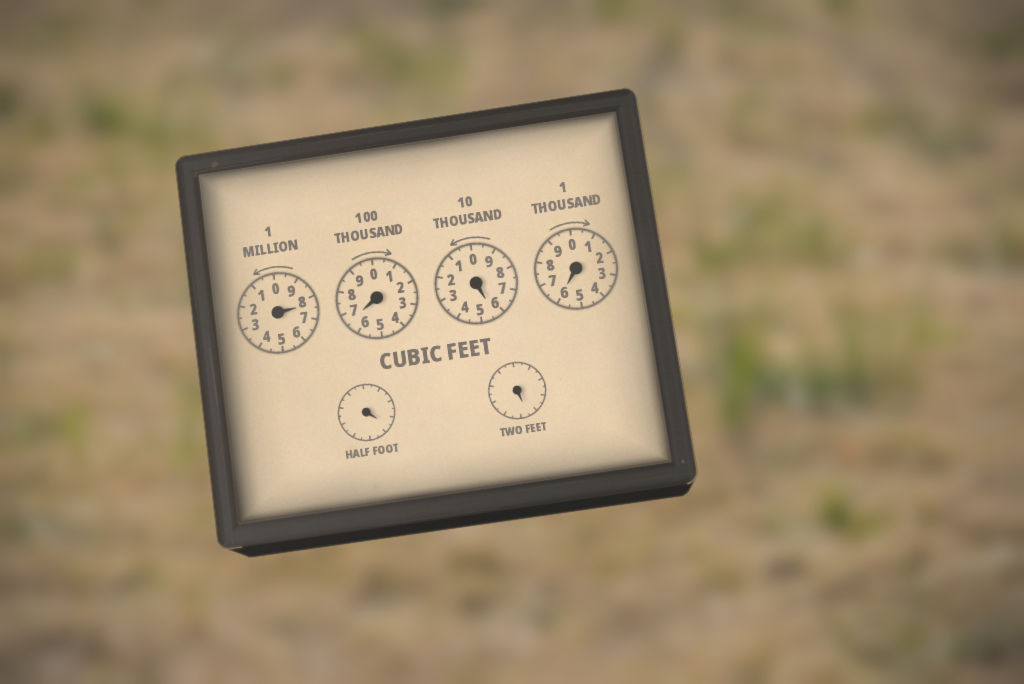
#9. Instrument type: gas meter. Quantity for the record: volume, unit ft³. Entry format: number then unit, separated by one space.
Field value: 765600 ft³
